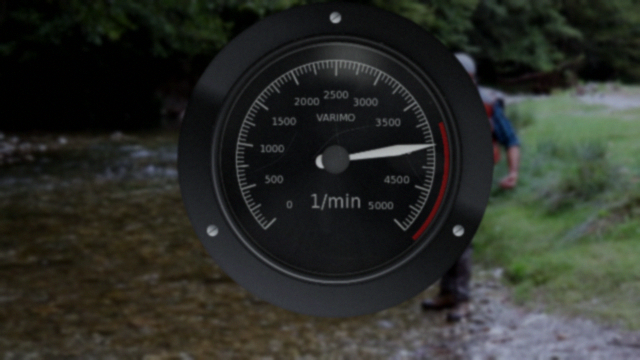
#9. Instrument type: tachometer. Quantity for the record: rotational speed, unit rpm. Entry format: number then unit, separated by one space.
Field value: 4000 rpm
